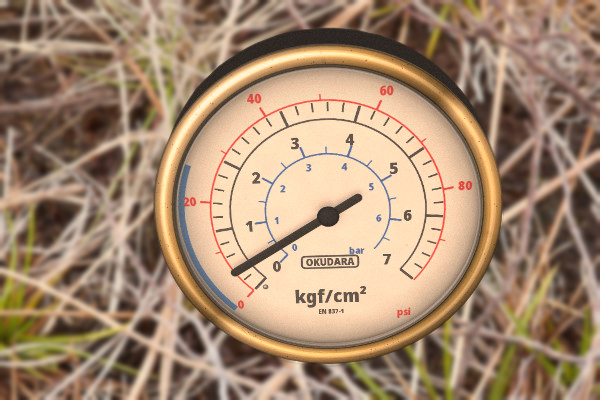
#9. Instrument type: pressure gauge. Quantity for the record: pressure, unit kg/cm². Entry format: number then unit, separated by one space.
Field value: 0.4 kg/cm²
